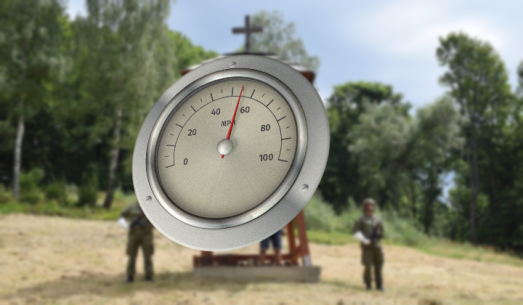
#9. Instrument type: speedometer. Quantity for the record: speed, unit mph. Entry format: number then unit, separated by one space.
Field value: 55 mph
